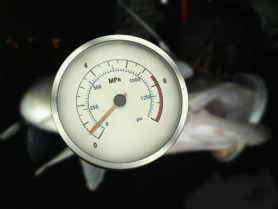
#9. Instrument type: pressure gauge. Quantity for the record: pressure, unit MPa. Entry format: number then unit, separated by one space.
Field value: 0.5 MPa
